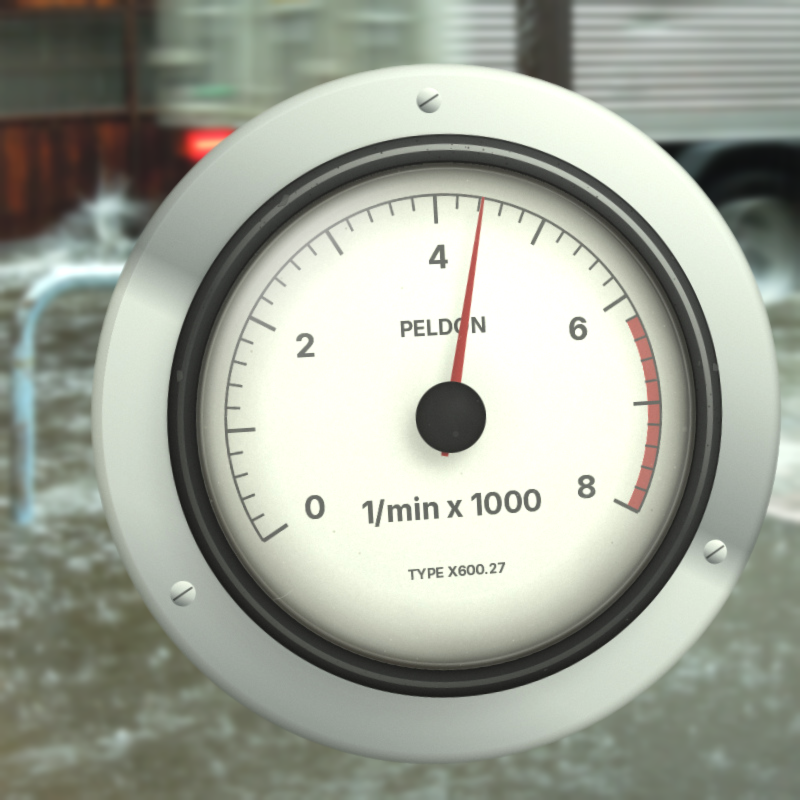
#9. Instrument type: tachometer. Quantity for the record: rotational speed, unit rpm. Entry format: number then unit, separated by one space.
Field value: 4400 rpm
